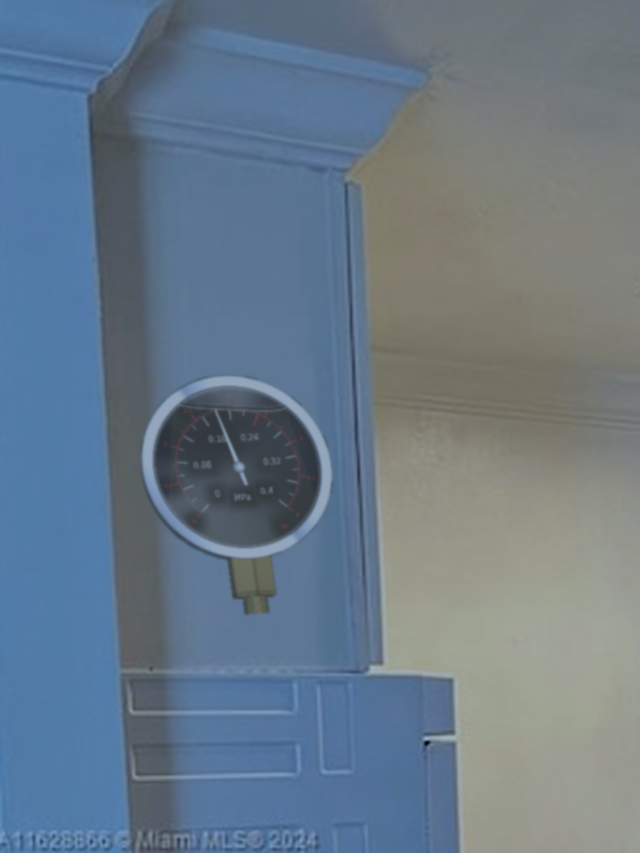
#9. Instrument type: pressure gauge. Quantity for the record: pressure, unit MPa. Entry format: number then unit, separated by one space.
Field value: 0.18 MPa
